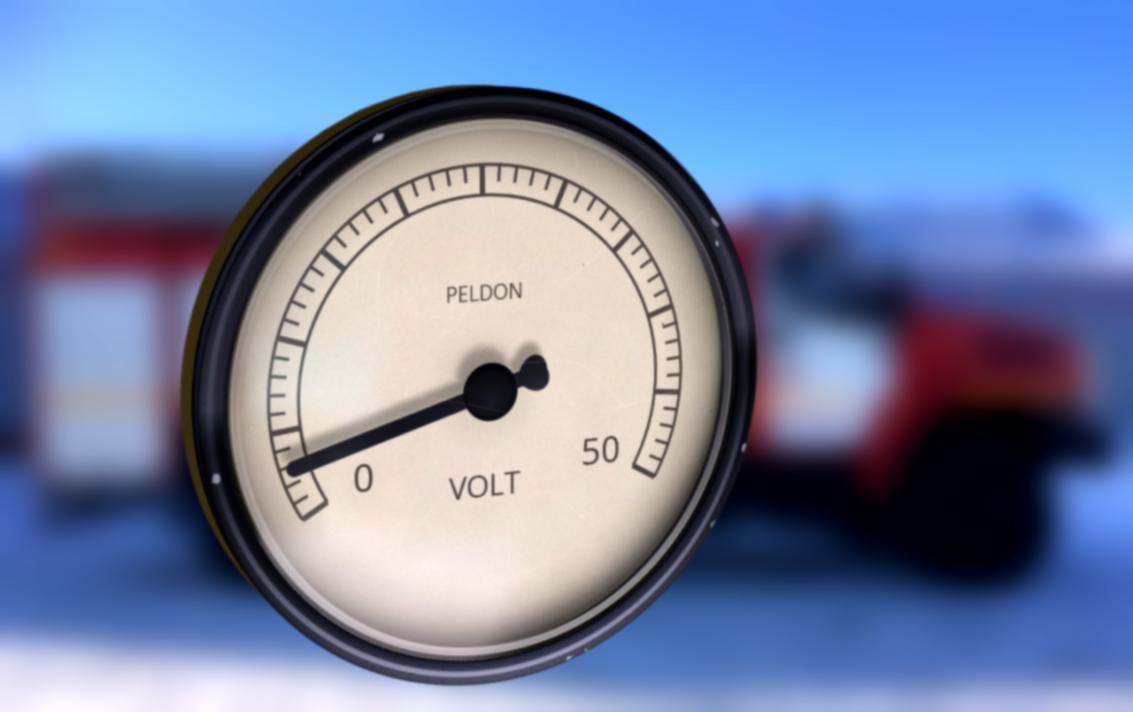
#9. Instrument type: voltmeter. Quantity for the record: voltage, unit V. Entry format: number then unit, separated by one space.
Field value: 3 V
